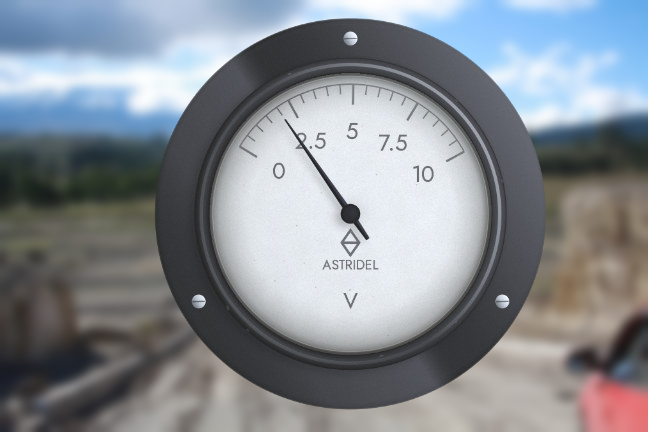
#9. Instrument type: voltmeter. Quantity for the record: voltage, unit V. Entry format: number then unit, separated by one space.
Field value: 2 V
